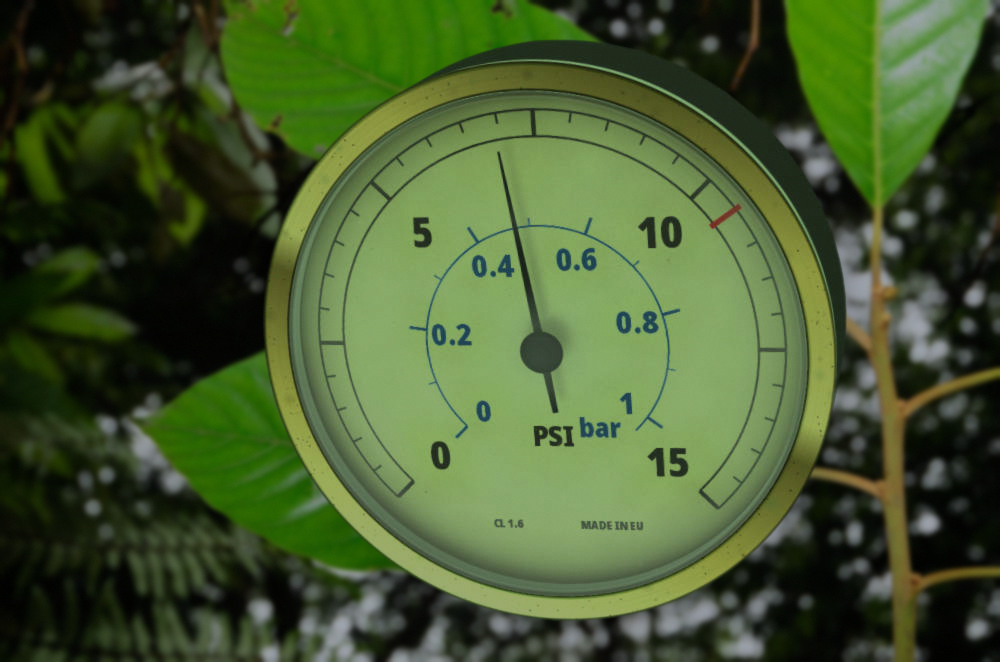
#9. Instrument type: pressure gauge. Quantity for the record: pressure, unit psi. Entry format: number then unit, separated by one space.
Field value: 7 psi
